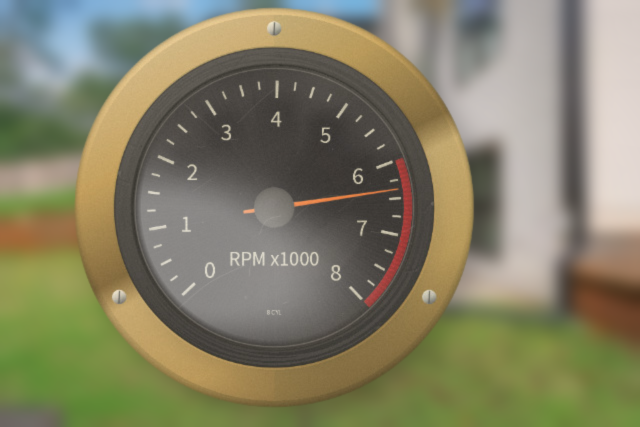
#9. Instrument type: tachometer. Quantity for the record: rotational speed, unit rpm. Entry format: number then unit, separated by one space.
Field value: 6375 rpm
